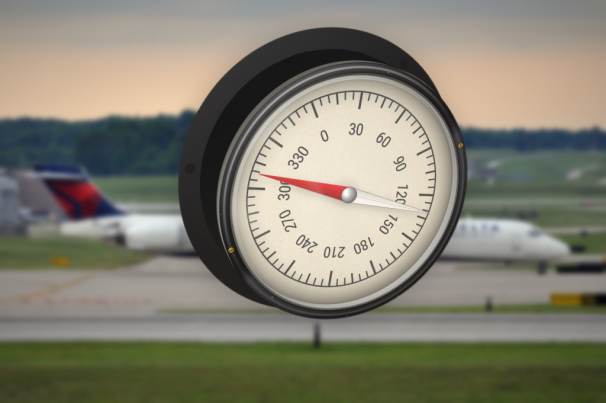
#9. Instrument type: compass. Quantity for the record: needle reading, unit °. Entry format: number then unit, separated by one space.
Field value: 310 °
